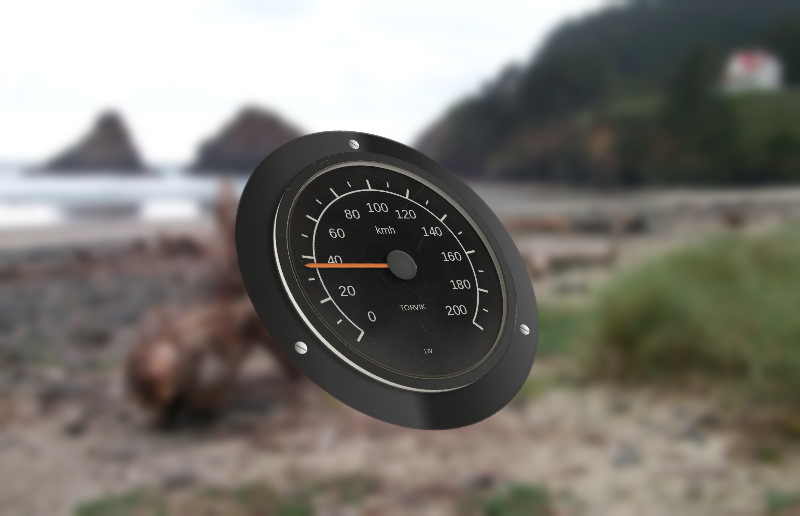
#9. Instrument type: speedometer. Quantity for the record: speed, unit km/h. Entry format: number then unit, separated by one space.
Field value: 35 km/h
